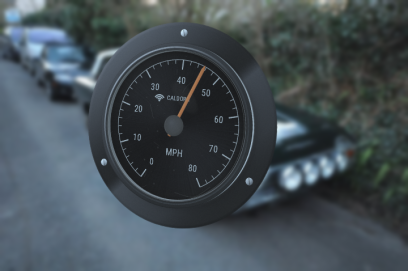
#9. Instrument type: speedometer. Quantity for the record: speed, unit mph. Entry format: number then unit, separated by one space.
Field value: 46 mph
